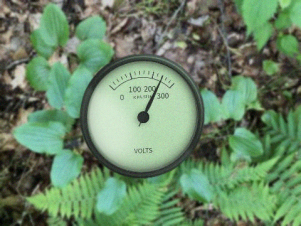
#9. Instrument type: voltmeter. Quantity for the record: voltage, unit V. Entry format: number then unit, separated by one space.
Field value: 240 V
